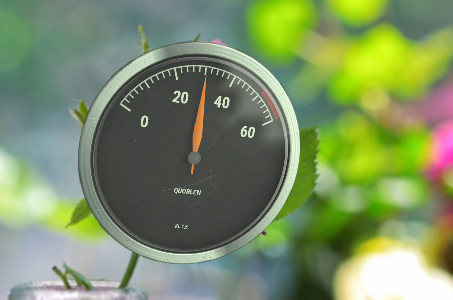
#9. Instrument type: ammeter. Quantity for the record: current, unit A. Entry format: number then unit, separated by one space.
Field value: 30 A
